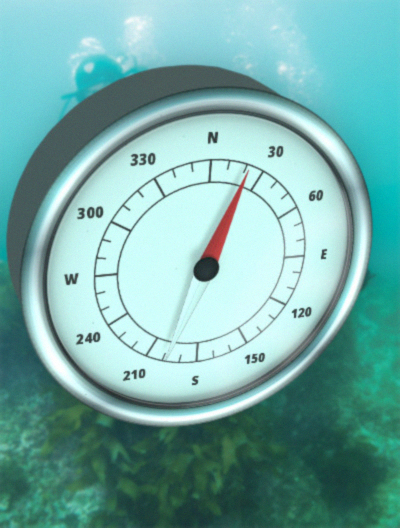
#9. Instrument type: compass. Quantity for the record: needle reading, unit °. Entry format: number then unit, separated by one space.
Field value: 20 °
